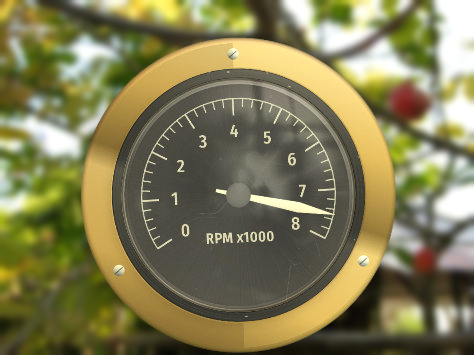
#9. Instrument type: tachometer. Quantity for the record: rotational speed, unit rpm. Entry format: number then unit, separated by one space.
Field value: 7500 rpm
